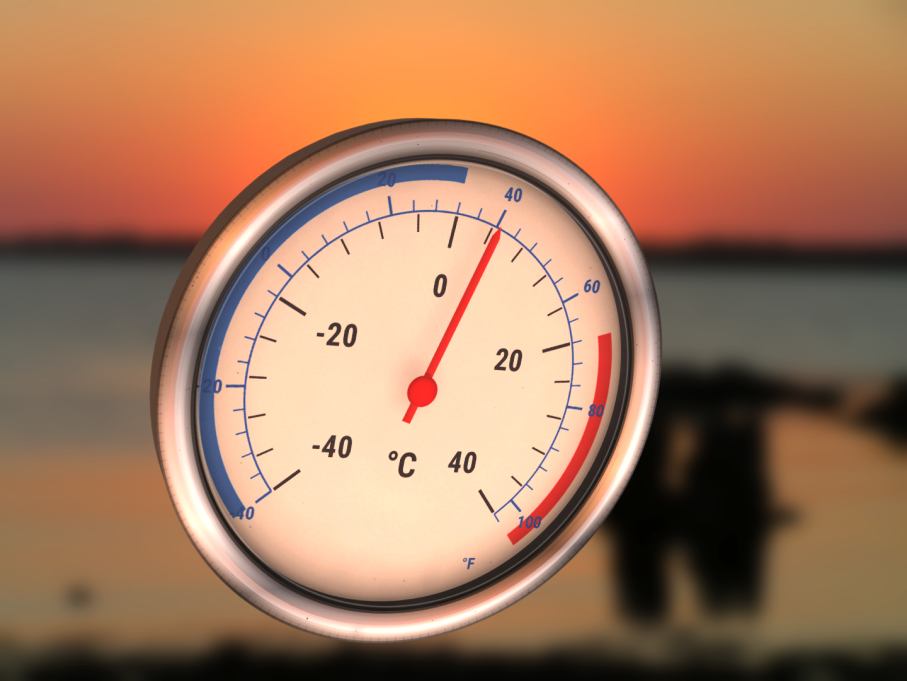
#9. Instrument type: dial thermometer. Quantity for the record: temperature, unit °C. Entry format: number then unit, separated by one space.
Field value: 4 °C
